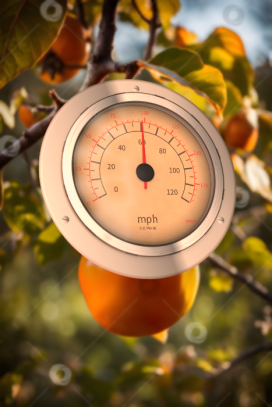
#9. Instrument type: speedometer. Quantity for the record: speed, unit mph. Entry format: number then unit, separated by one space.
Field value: 60 mph
